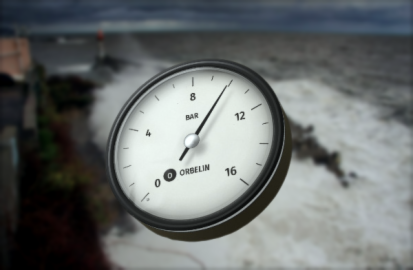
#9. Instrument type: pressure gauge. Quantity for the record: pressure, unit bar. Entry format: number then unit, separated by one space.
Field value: 10 bar
